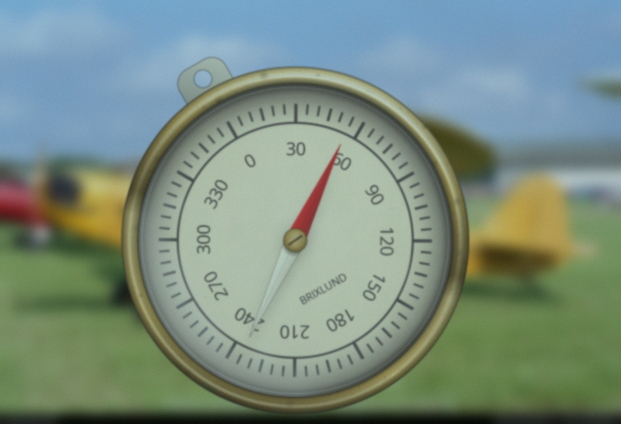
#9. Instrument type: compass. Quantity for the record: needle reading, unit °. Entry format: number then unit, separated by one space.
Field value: 55 °
